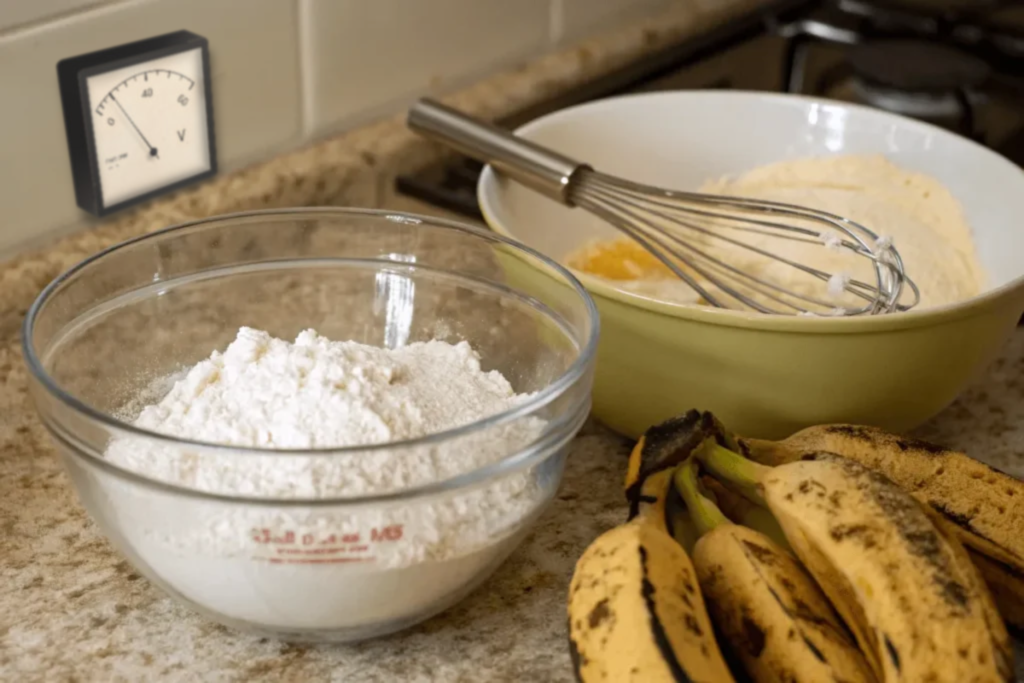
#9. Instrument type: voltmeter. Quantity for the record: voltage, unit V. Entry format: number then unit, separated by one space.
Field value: 20 V
